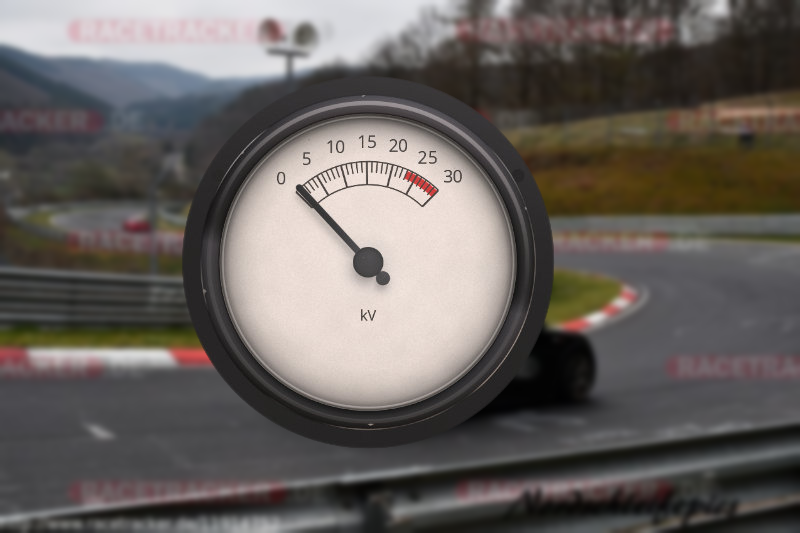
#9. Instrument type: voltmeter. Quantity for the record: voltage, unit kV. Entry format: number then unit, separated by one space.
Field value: 1 kV
